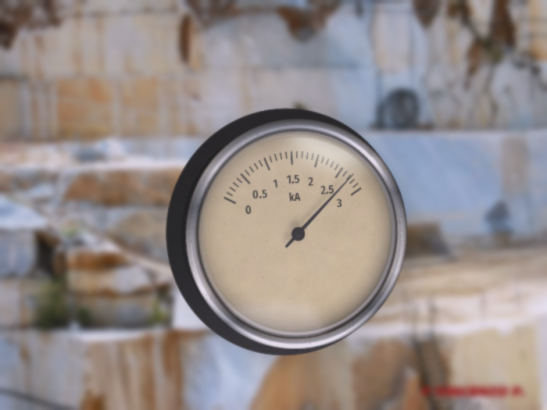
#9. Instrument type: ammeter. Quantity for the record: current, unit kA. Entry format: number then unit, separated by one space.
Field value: 2.7 kA
